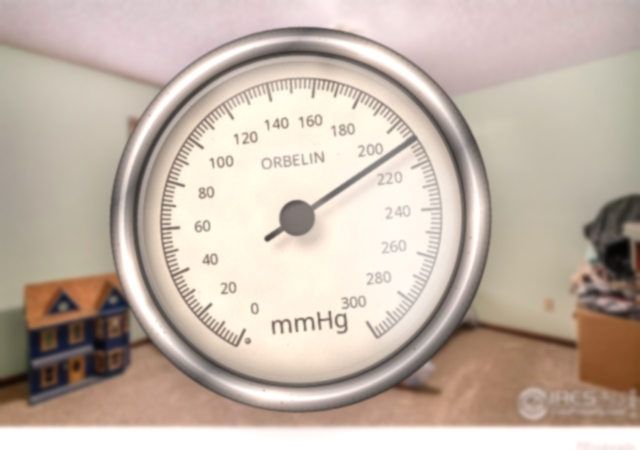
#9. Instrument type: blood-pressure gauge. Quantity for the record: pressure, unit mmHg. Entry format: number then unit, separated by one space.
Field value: 210 mmHg
